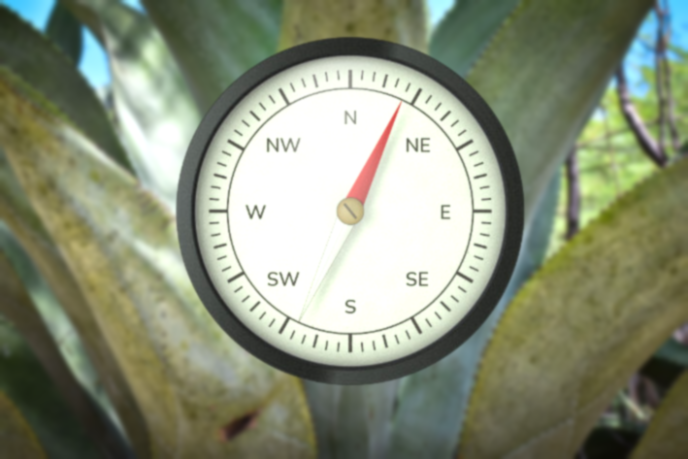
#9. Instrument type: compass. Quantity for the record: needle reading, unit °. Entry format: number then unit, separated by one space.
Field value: 25 °
